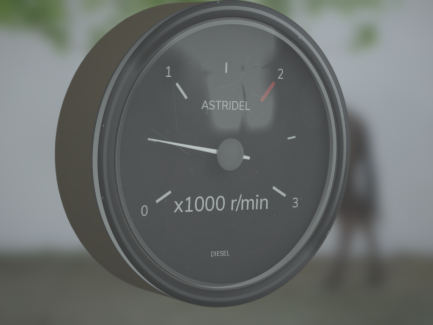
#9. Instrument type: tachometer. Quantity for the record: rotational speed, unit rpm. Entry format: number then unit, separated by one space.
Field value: 500 rpm
